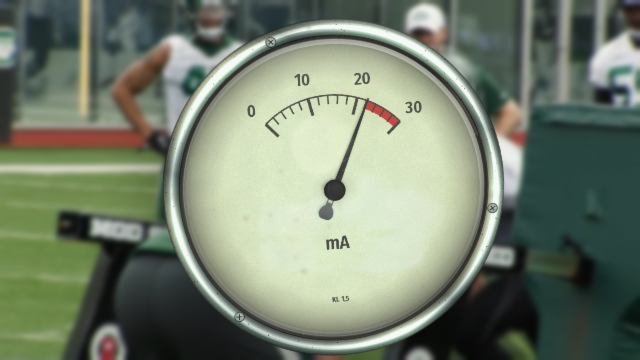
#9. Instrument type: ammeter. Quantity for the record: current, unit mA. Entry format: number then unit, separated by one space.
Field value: 22 mA
